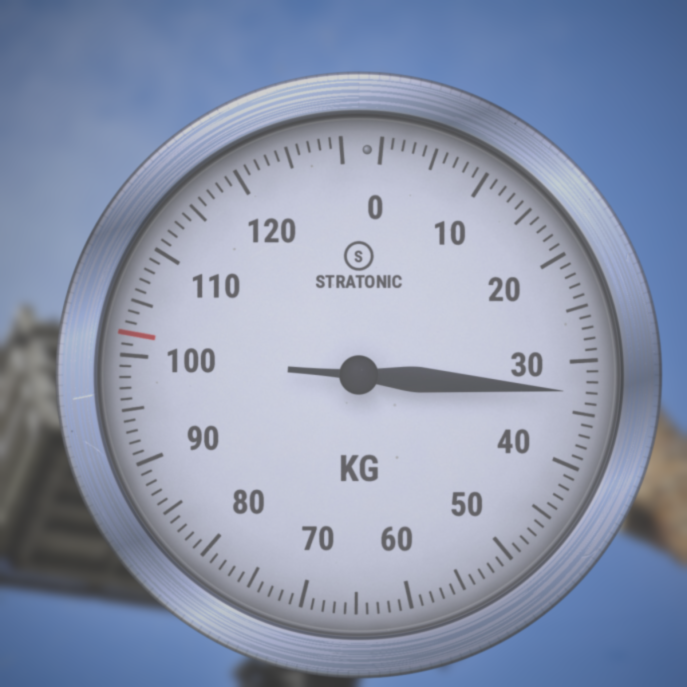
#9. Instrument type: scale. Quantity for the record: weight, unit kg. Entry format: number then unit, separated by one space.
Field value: 33 kg
